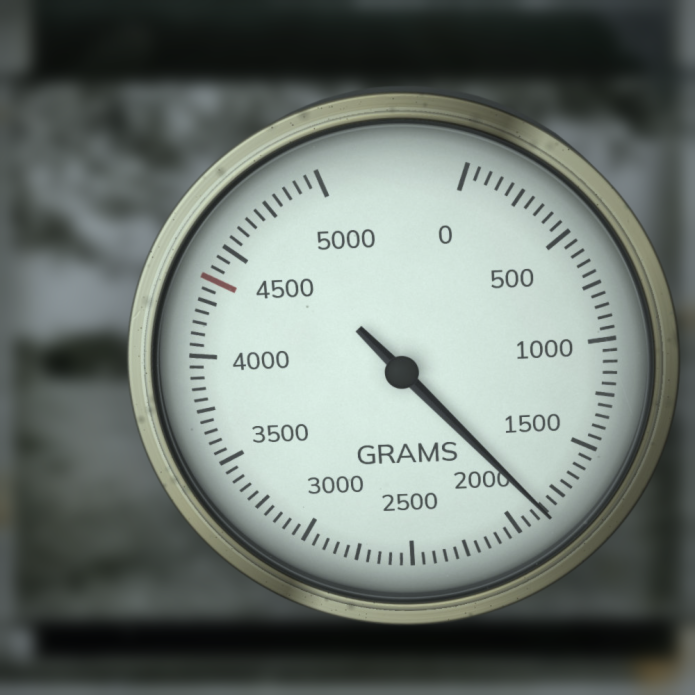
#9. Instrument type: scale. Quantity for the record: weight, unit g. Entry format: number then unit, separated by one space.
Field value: 1850 g
